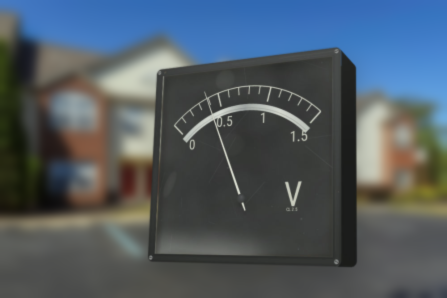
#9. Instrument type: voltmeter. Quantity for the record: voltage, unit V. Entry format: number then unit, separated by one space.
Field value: 0.4 V
